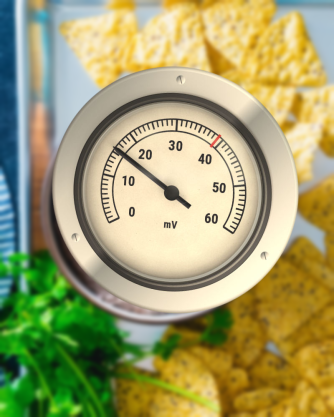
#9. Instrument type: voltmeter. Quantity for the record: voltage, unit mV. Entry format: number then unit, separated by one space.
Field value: 16 mV
